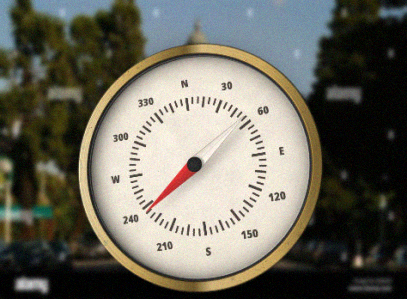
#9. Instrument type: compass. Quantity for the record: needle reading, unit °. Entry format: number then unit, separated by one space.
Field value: 235 °
